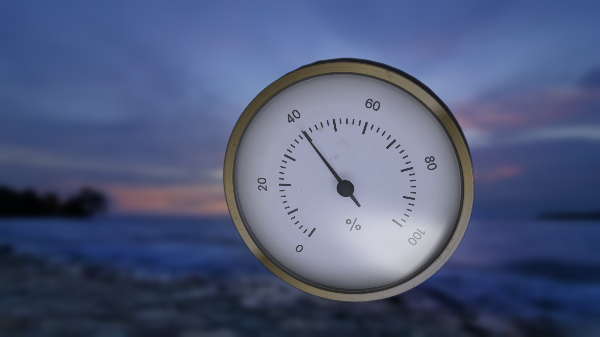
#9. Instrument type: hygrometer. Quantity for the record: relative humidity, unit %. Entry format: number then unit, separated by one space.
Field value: 40 %
